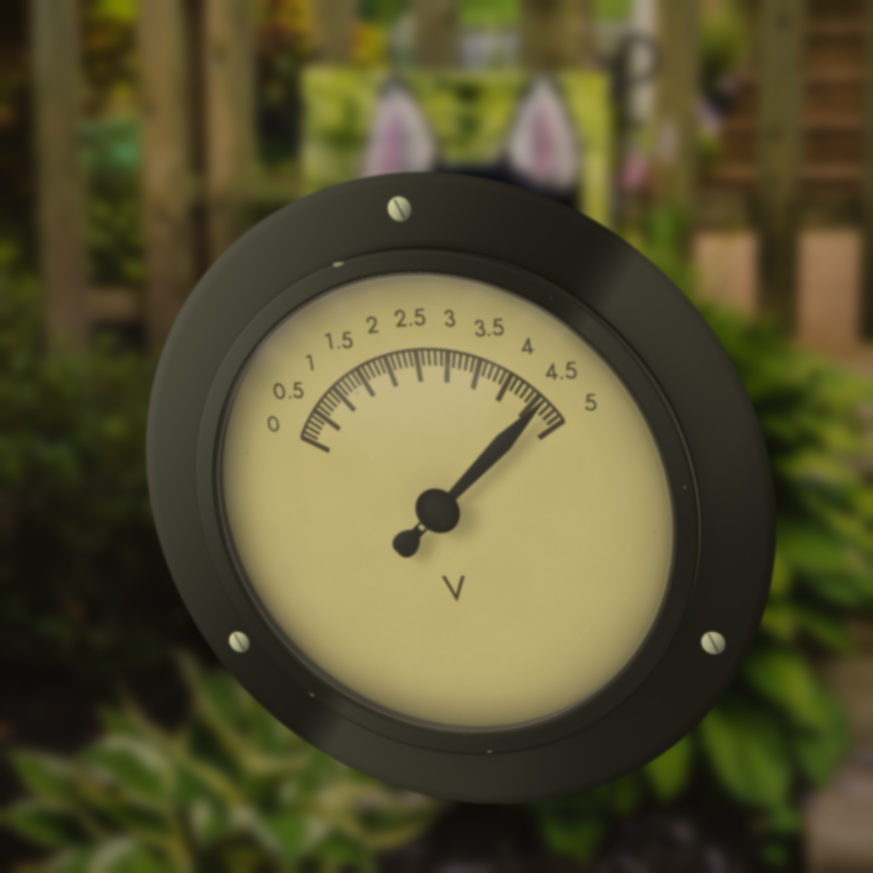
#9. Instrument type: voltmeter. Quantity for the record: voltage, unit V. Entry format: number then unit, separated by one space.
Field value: 4.6 V
